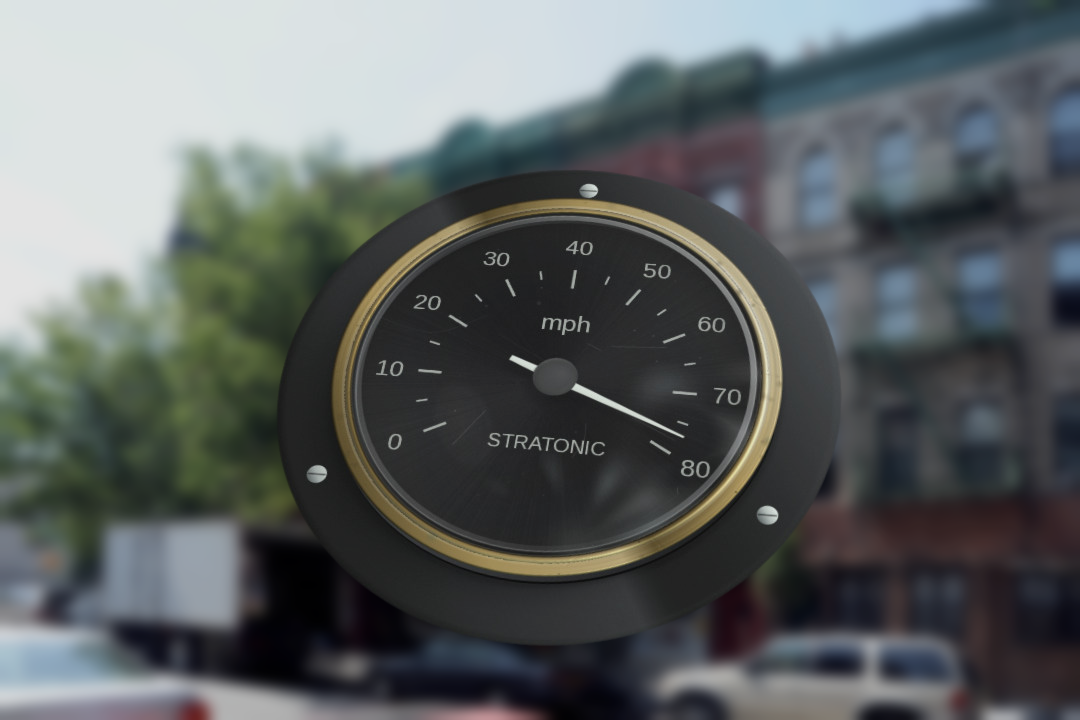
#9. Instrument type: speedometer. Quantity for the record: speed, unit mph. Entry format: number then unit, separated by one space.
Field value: 77.5 mph
